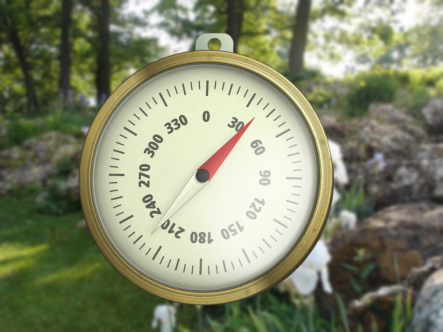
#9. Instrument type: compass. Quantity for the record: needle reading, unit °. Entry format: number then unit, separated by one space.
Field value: 40 °
